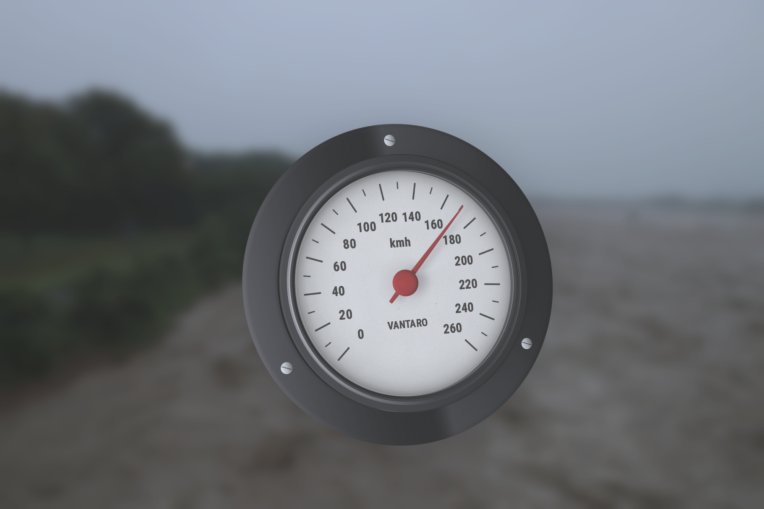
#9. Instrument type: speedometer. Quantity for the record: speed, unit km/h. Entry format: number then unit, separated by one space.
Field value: 170 km/h
